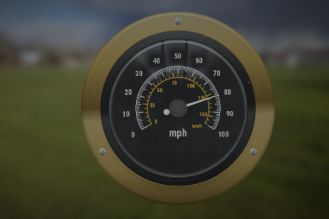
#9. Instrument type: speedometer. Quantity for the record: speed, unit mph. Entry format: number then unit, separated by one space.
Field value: 80 mph
